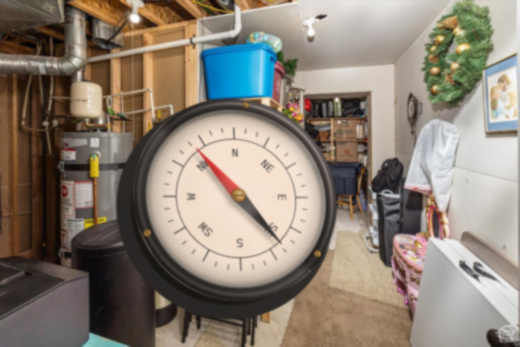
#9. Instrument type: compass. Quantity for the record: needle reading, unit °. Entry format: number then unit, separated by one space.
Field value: 320 °
